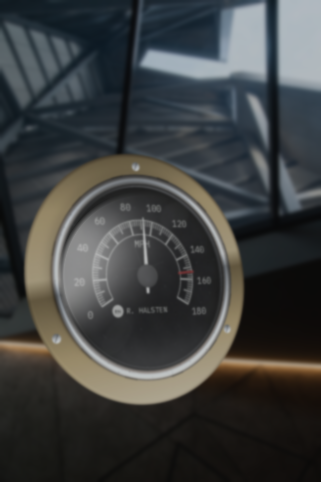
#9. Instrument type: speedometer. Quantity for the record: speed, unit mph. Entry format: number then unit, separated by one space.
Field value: 90 mph
